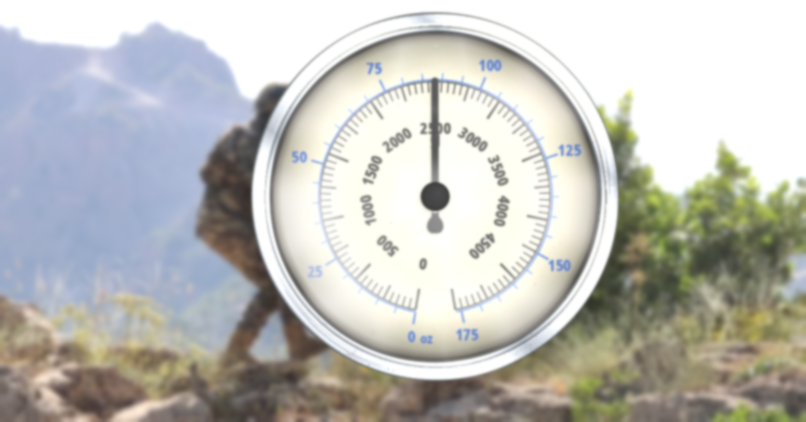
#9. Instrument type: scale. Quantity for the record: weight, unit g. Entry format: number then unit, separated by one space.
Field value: 2500 g
